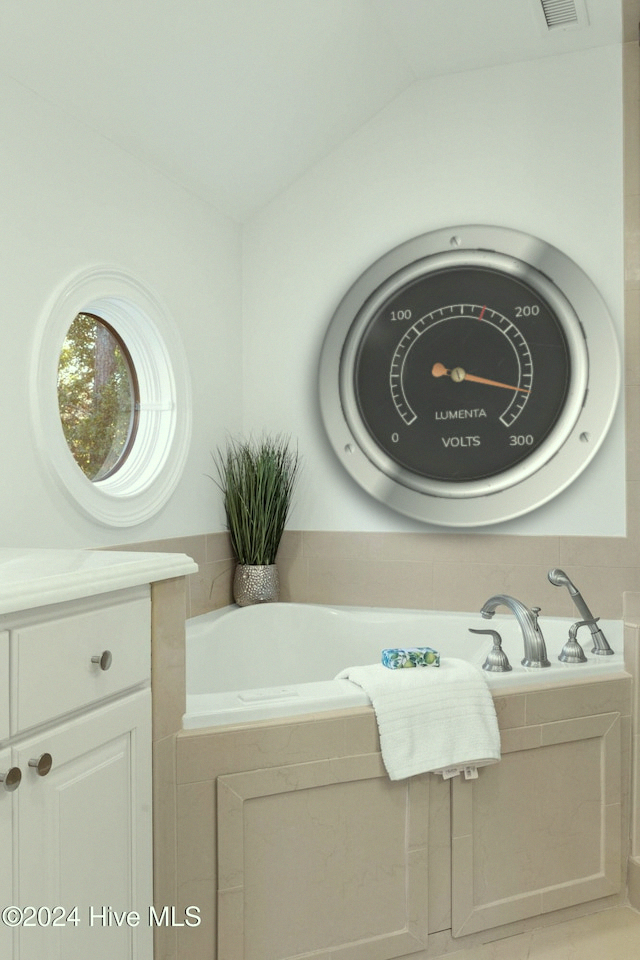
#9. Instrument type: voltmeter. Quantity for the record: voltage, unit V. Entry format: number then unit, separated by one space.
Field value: 265 V
